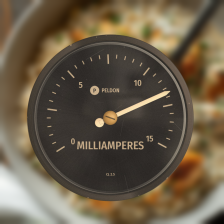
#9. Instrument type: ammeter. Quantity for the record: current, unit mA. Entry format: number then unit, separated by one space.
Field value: 11.75 mA
